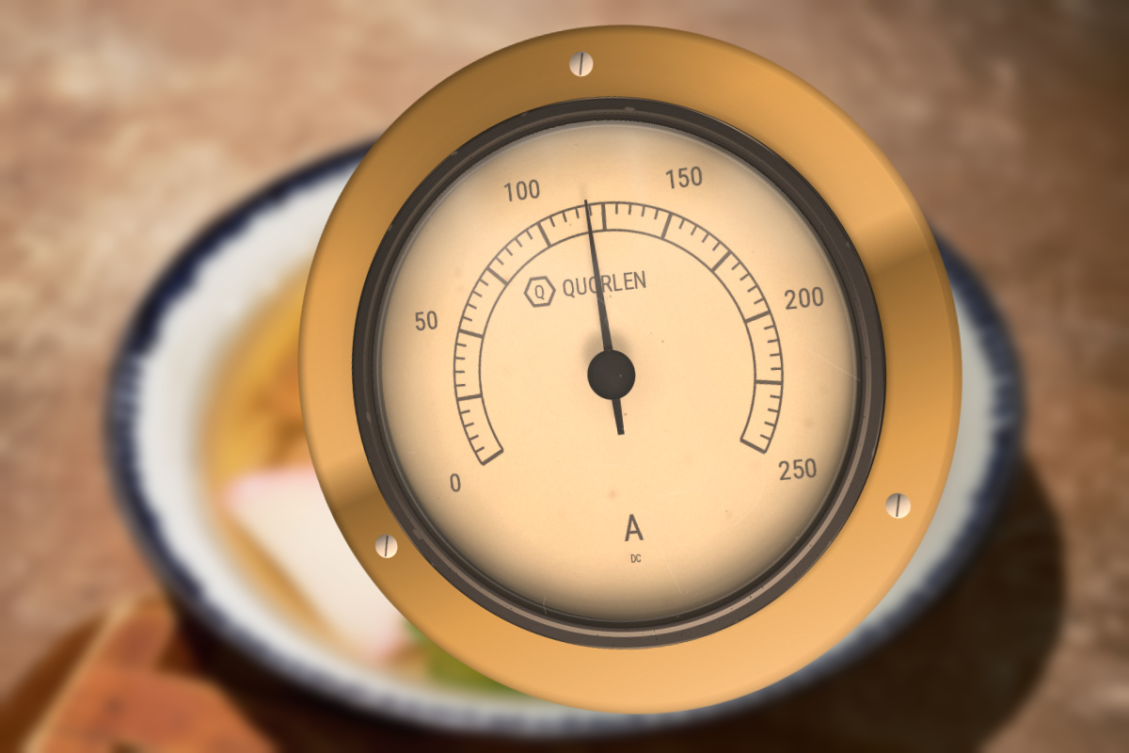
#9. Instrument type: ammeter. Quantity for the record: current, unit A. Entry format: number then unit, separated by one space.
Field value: 120 A
